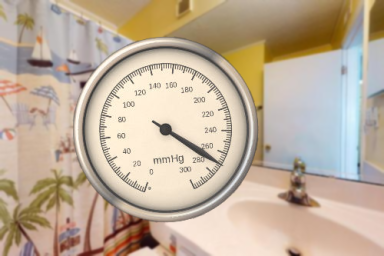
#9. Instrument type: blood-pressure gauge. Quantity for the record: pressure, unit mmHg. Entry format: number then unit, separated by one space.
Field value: 270 mmHg
